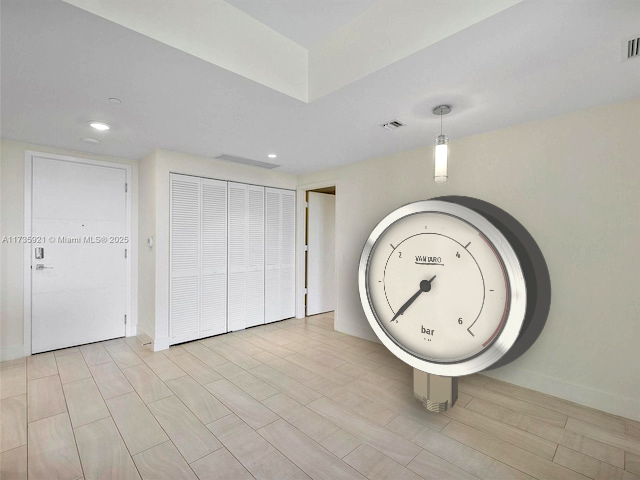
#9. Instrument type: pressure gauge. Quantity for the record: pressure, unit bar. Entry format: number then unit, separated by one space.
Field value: 0 bar
